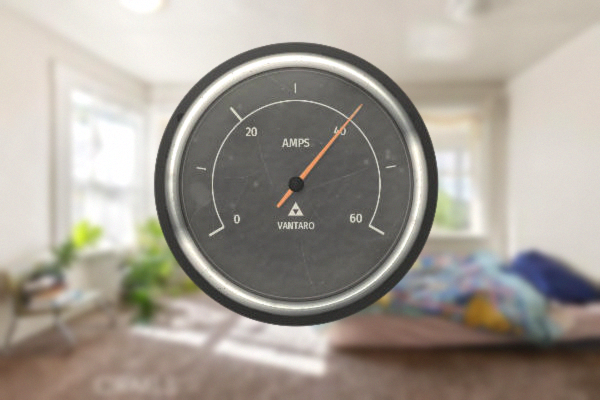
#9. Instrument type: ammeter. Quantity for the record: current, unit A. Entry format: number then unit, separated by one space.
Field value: 40 A
